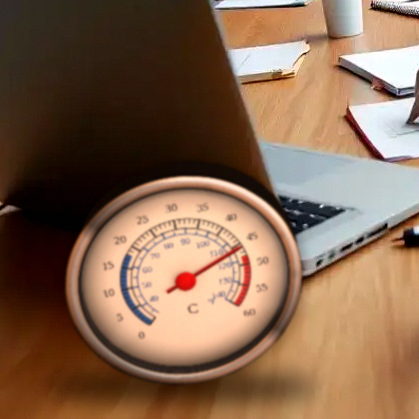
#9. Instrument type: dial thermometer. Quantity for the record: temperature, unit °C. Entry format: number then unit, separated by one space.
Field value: 45 °C
